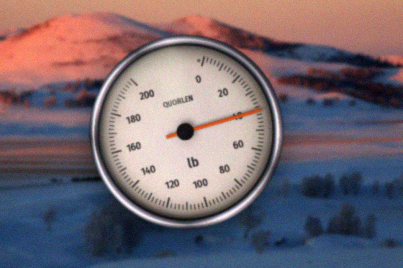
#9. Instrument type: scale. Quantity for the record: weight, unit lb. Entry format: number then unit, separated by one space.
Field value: 40 lb
